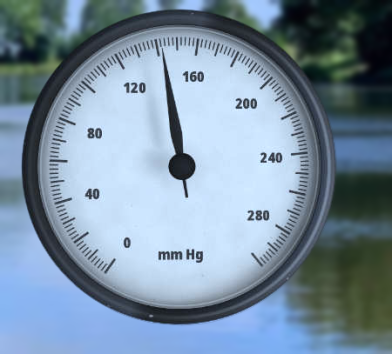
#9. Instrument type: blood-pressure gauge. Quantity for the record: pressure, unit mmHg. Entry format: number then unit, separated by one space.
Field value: 142 mmHg
